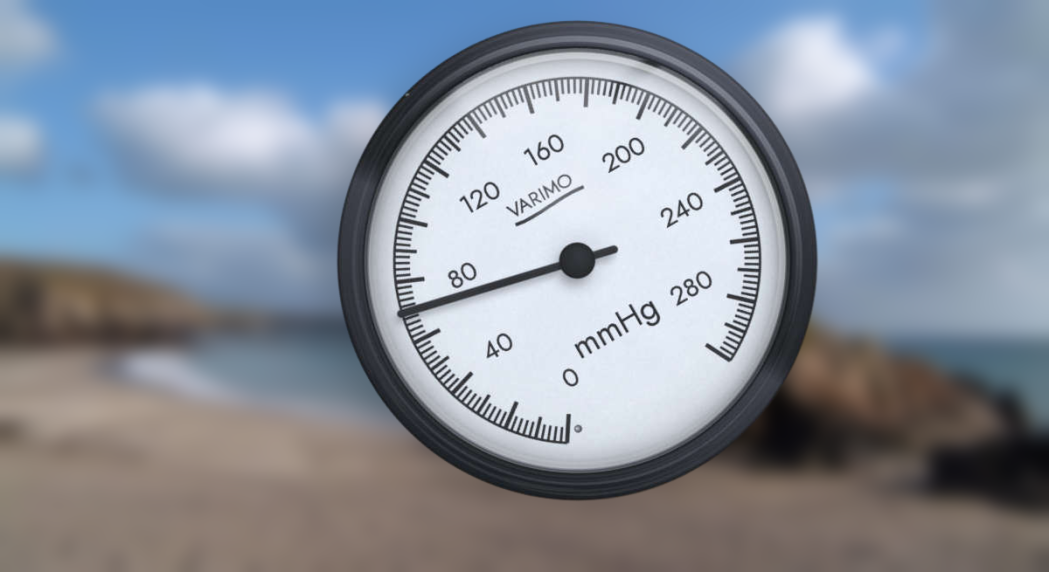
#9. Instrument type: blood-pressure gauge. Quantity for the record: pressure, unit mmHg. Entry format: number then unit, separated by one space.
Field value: 70 mmHg
